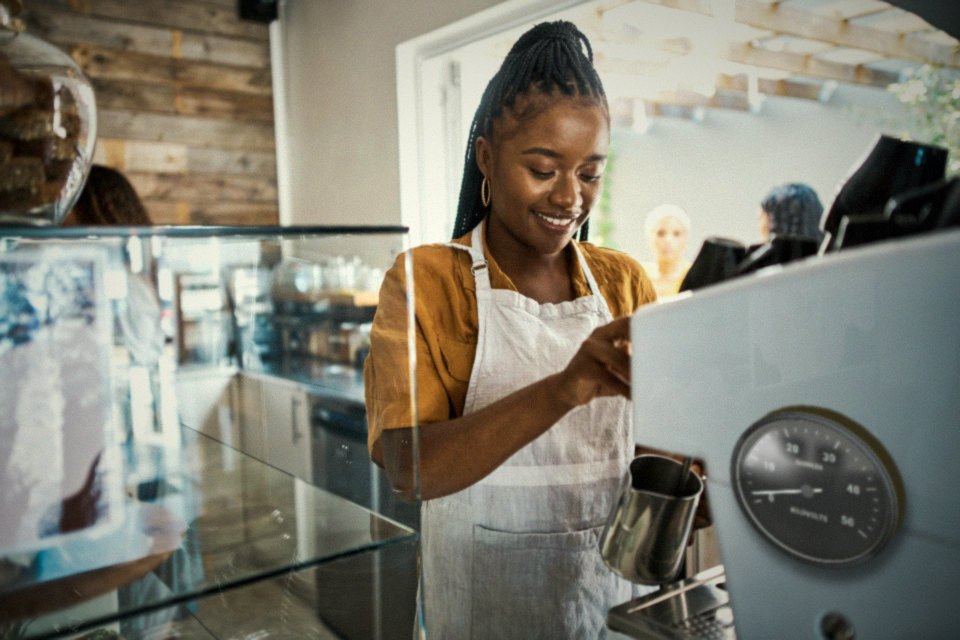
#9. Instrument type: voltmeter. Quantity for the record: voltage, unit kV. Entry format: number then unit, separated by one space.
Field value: 2 kV
